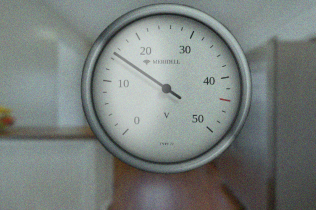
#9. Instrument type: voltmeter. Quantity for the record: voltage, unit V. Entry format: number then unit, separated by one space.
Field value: 15 V
